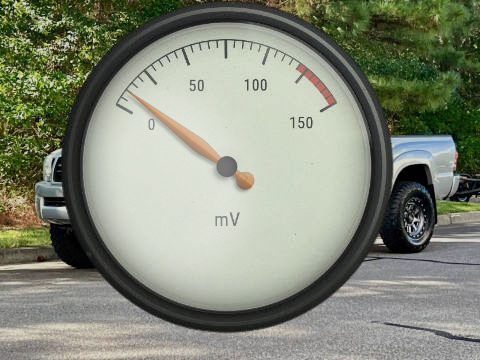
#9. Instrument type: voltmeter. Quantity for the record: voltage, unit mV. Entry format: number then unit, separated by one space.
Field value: 10 mV
